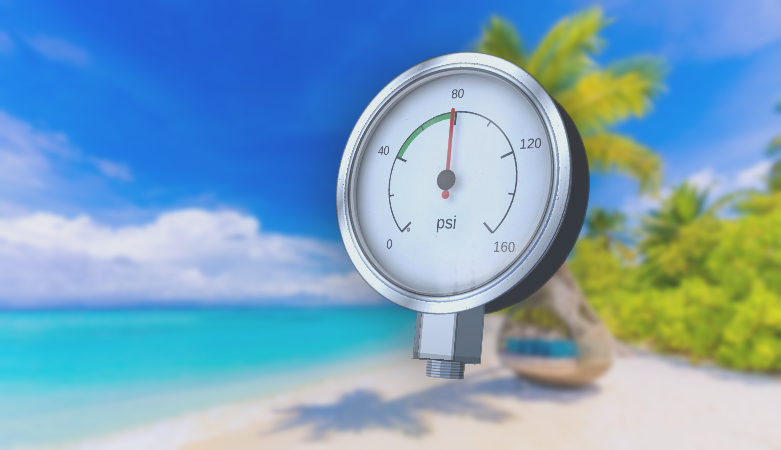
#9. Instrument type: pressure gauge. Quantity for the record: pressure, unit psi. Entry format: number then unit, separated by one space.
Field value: 80 psi
